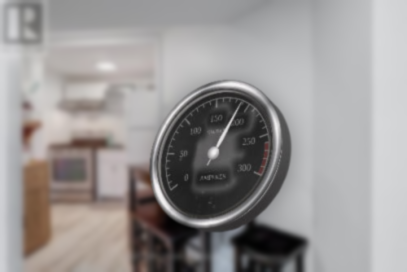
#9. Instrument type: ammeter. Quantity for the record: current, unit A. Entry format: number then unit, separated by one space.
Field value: 190 A
